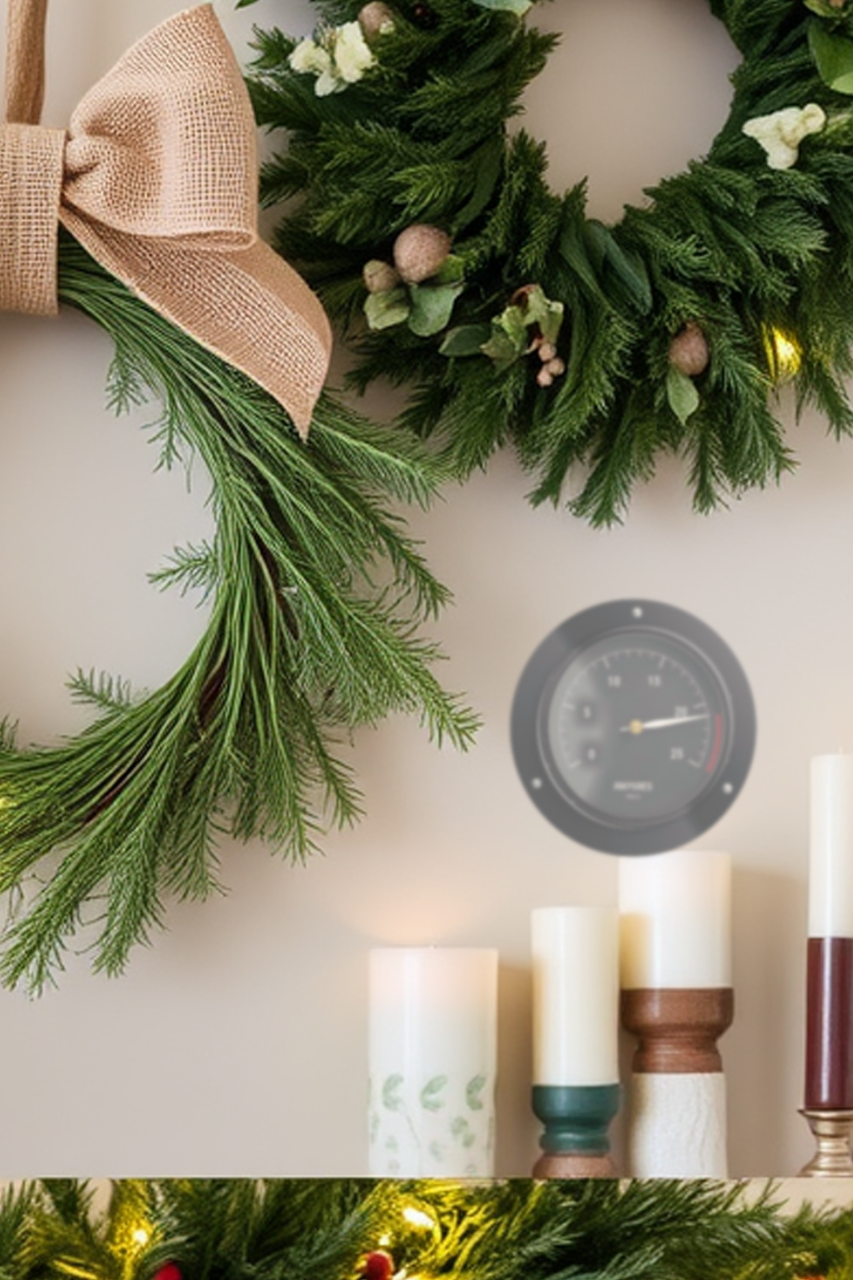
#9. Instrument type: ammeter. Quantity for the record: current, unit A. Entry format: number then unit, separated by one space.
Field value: 21 A
